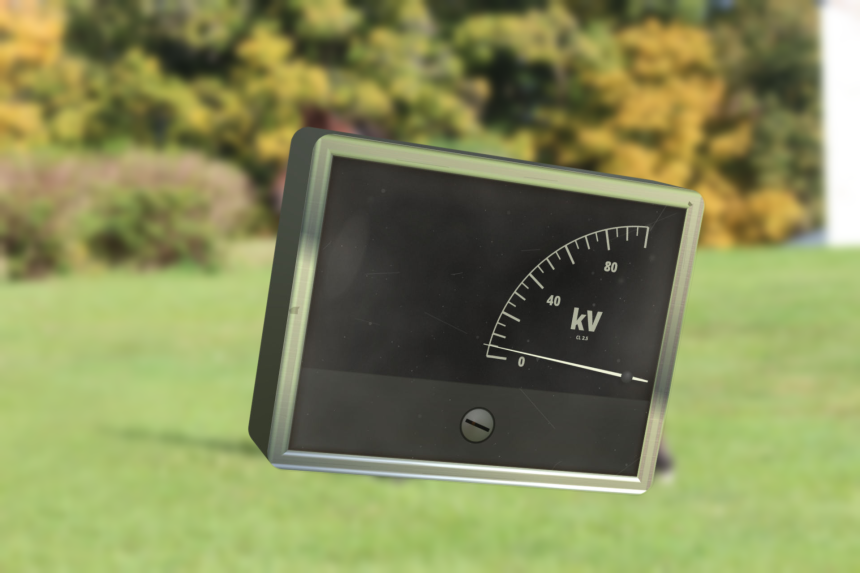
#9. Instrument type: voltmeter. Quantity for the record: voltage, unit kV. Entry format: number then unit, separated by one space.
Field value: 5 kV
